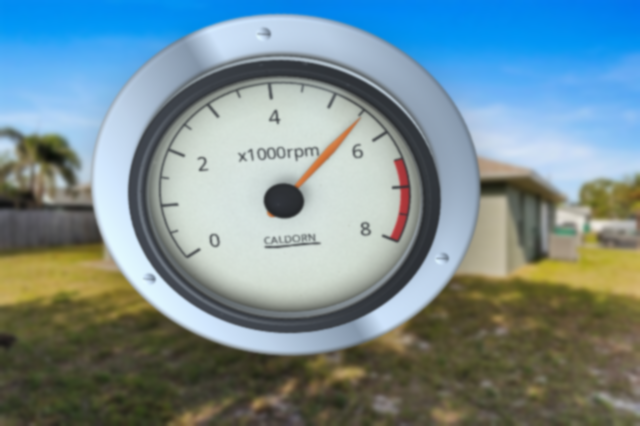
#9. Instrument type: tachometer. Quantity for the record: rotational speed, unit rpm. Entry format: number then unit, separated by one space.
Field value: 5500 rpm
